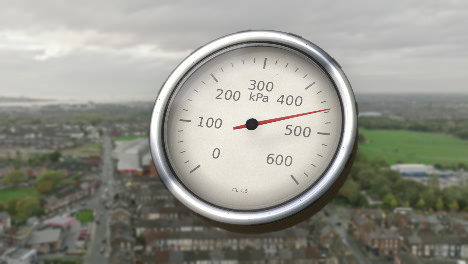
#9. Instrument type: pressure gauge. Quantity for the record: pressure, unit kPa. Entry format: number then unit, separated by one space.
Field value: 460 kPa
